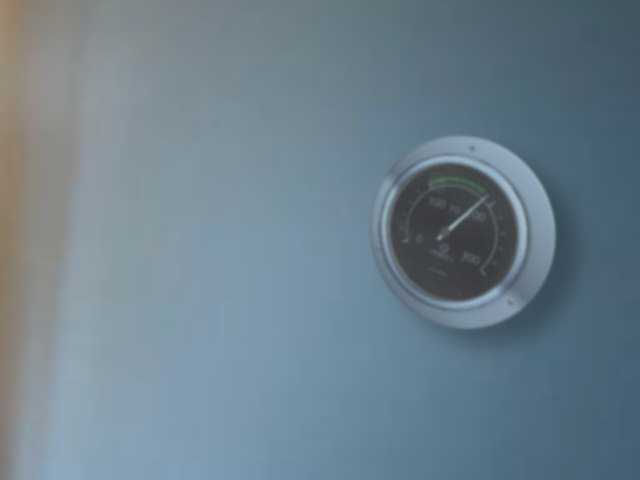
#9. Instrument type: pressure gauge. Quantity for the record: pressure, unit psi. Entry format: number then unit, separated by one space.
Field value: 190 psi
